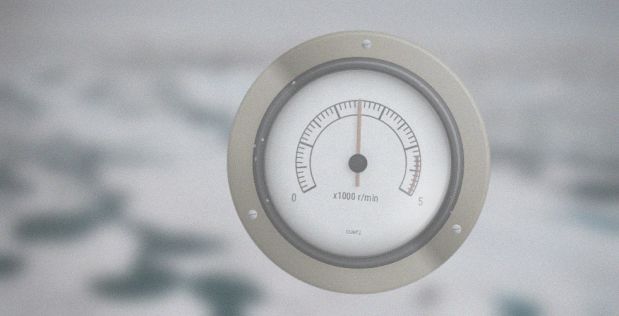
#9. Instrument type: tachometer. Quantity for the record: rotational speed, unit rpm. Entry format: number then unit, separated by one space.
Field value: 2500 rpm
